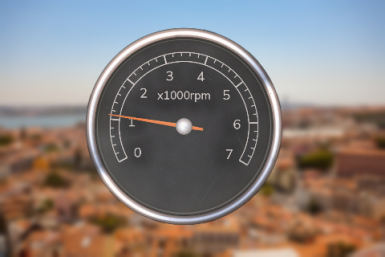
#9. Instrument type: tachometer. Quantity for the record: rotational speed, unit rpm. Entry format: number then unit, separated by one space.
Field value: 1100 rpm
